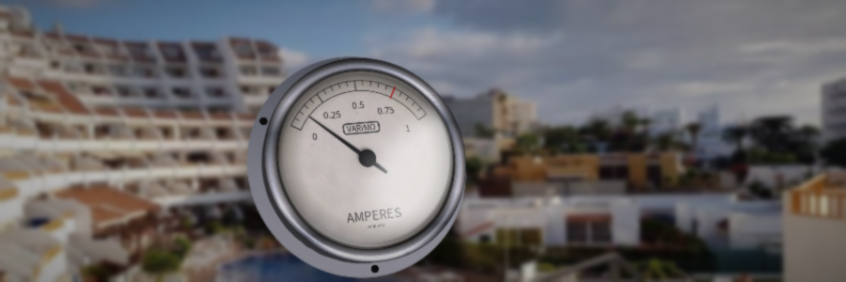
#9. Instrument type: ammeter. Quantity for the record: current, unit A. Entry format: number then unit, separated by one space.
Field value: 0.1 A
